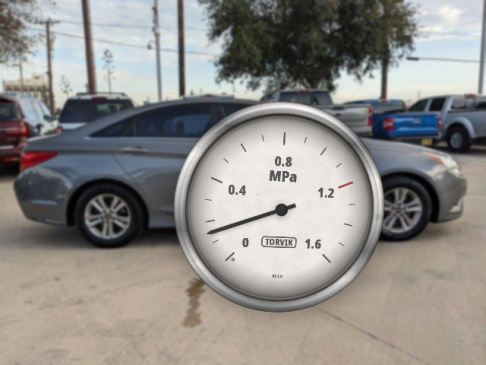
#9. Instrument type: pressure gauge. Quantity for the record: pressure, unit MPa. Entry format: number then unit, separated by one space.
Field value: 0.15 MPa
